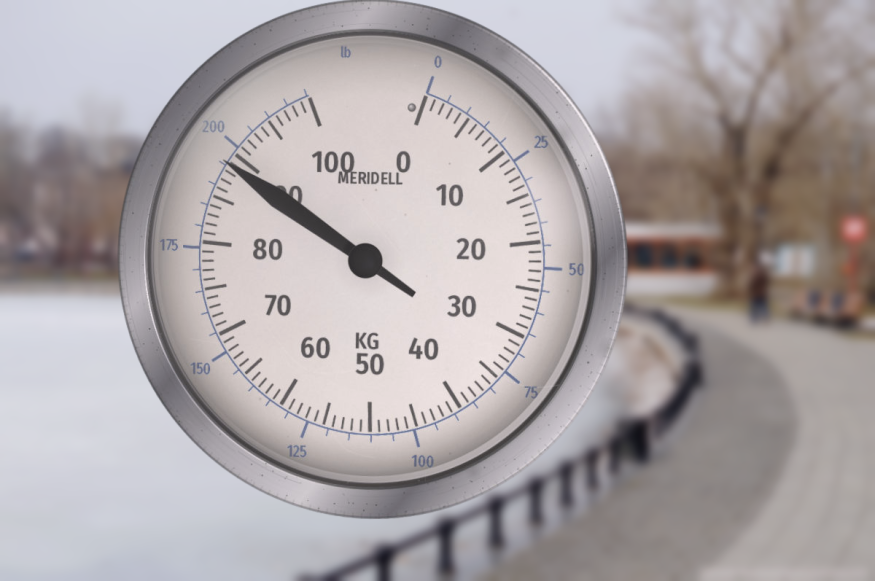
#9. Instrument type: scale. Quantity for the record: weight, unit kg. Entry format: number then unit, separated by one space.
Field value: 89 kg
